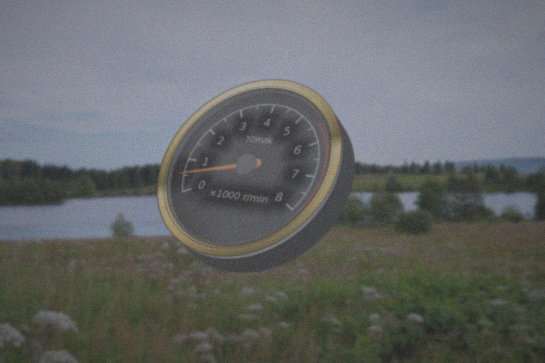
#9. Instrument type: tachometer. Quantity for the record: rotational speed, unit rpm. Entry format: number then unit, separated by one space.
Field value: 500 rpm
